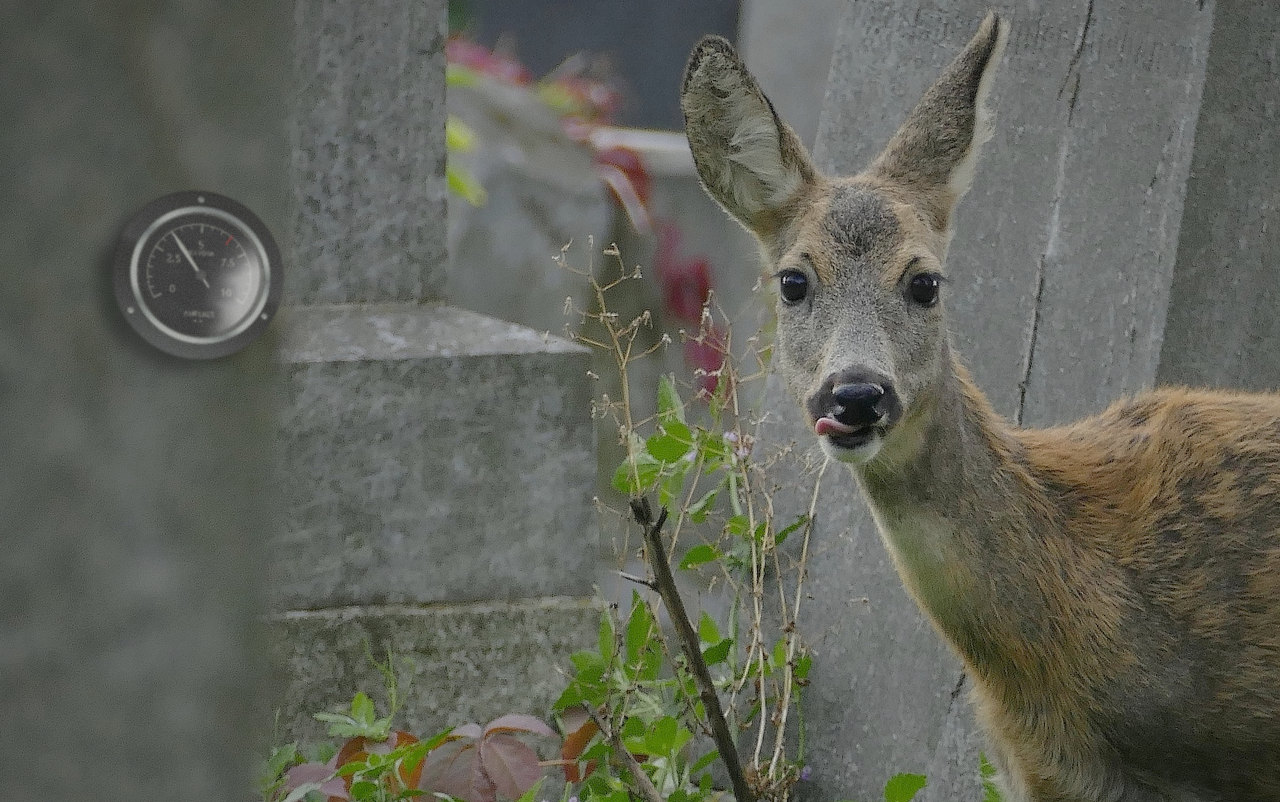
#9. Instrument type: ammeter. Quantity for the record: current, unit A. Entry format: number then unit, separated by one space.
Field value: 3.5 A
